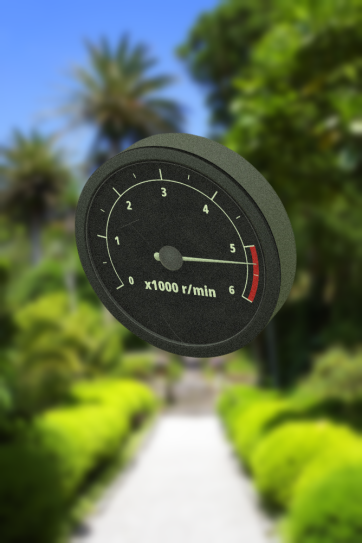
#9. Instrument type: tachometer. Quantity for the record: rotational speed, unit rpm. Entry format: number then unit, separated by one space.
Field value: 5250 rpm
